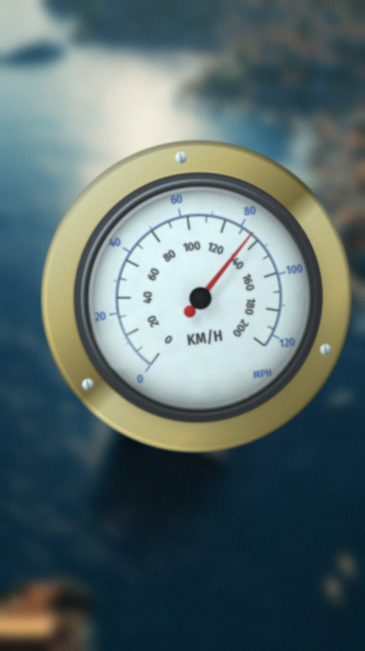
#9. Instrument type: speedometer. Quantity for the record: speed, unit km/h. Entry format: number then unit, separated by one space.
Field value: 135 km/h
